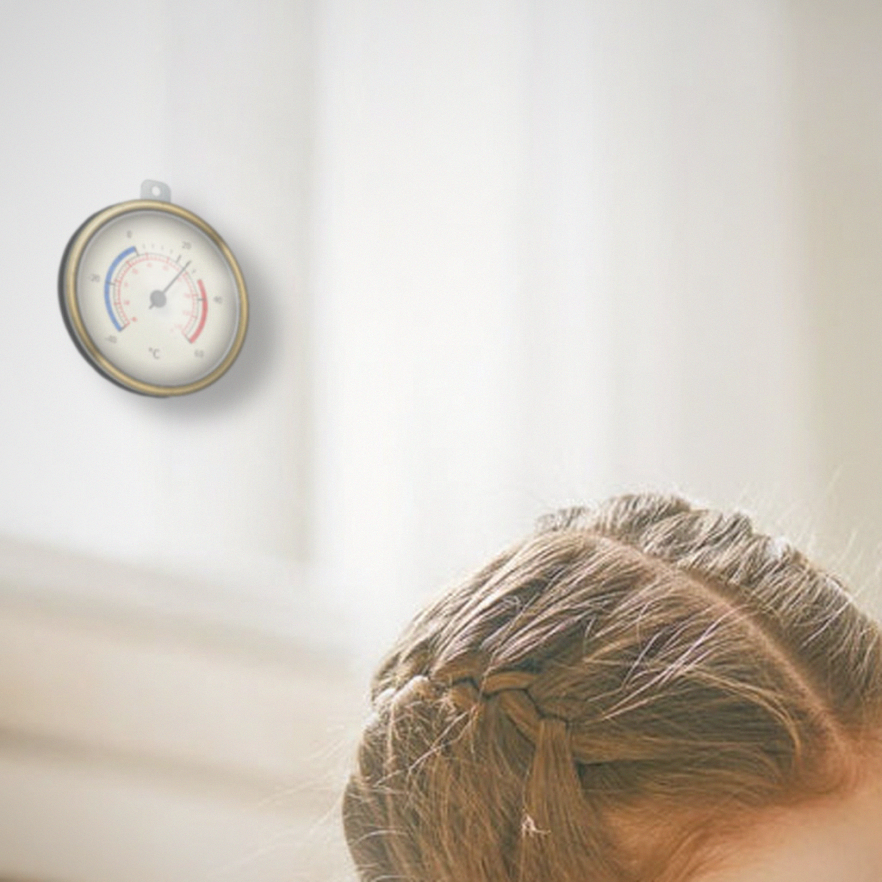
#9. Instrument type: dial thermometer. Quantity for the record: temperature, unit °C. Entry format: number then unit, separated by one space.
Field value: 24 °C
